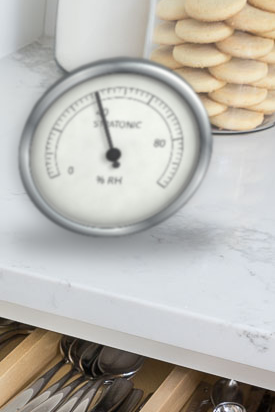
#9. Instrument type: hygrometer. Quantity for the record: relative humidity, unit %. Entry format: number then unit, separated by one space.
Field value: 40 %
